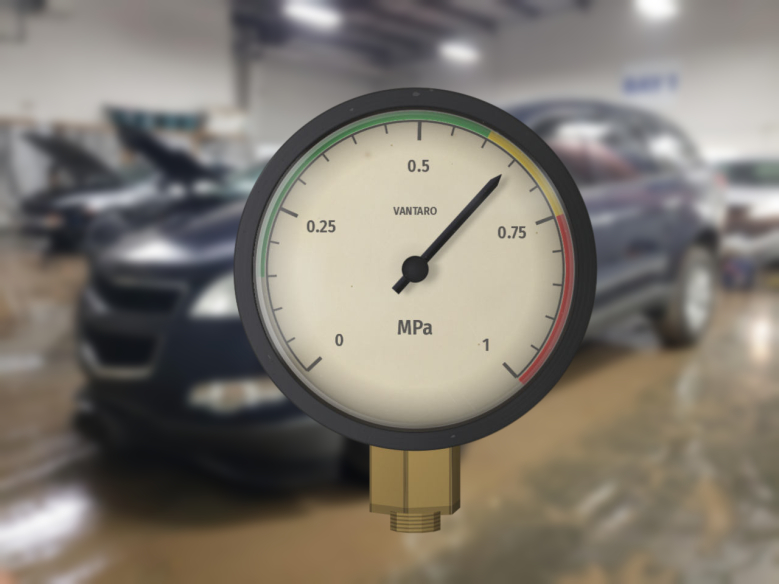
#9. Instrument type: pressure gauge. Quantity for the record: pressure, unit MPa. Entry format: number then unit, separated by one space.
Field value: 0.65 MPa
